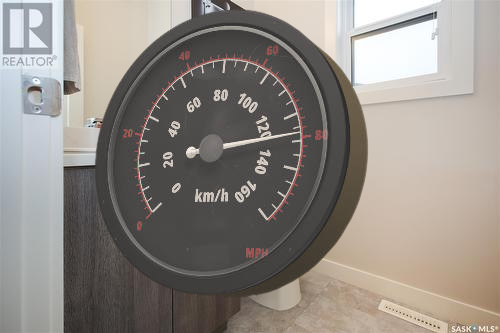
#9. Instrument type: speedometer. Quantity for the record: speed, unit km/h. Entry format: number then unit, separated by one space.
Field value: 127.5 km/h
